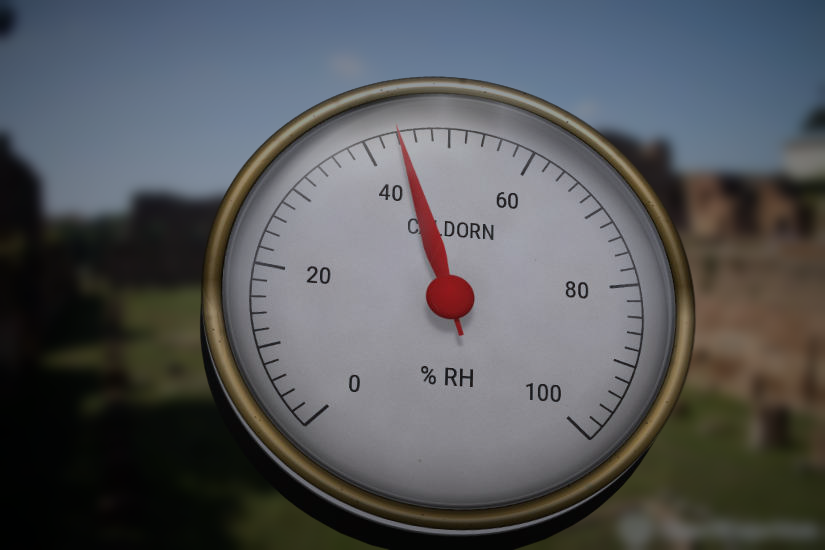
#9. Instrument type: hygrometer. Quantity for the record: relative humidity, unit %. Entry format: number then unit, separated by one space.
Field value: 44 %
